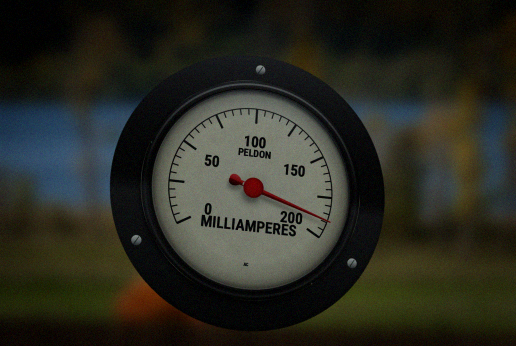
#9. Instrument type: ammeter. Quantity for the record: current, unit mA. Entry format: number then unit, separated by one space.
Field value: 190 mA
